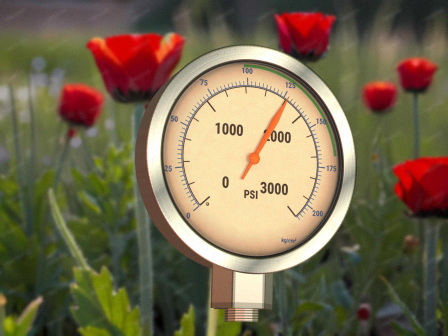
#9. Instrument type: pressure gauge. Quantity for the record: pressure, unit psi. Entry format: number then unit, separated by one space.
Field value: 1800 psi
